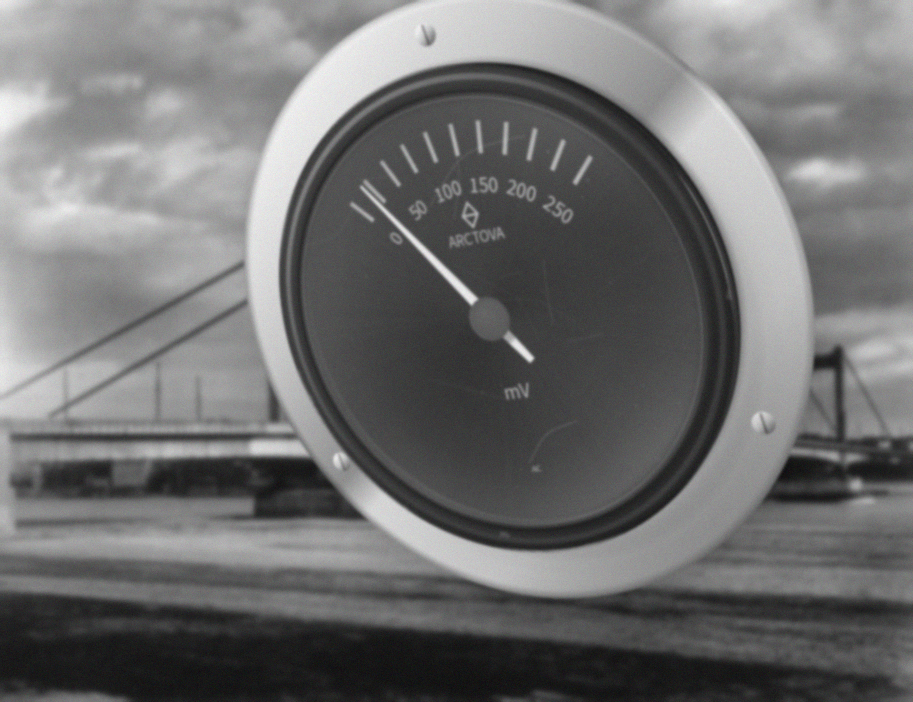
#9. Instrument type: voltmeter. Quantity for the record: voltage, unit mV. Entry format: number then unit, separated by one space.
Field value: 25 mV
